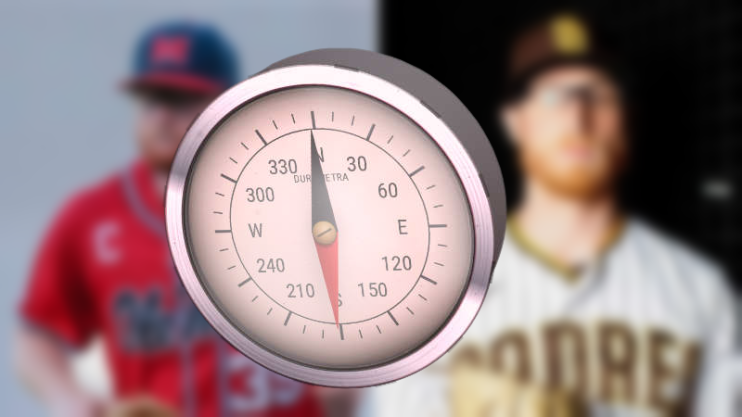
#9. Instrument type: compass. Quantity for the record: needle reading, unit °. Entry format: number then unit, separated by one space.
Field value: 180 °
